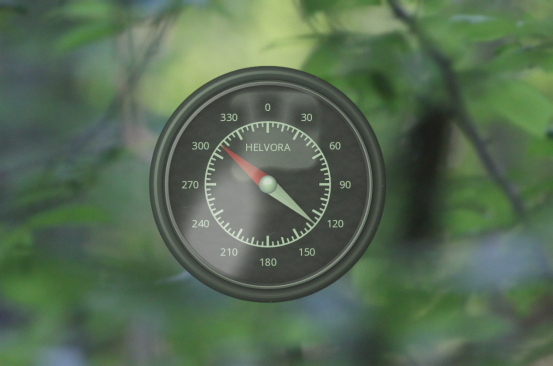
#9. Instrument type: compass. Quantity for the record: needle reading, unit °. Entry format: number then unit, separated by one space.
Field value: 310 °
